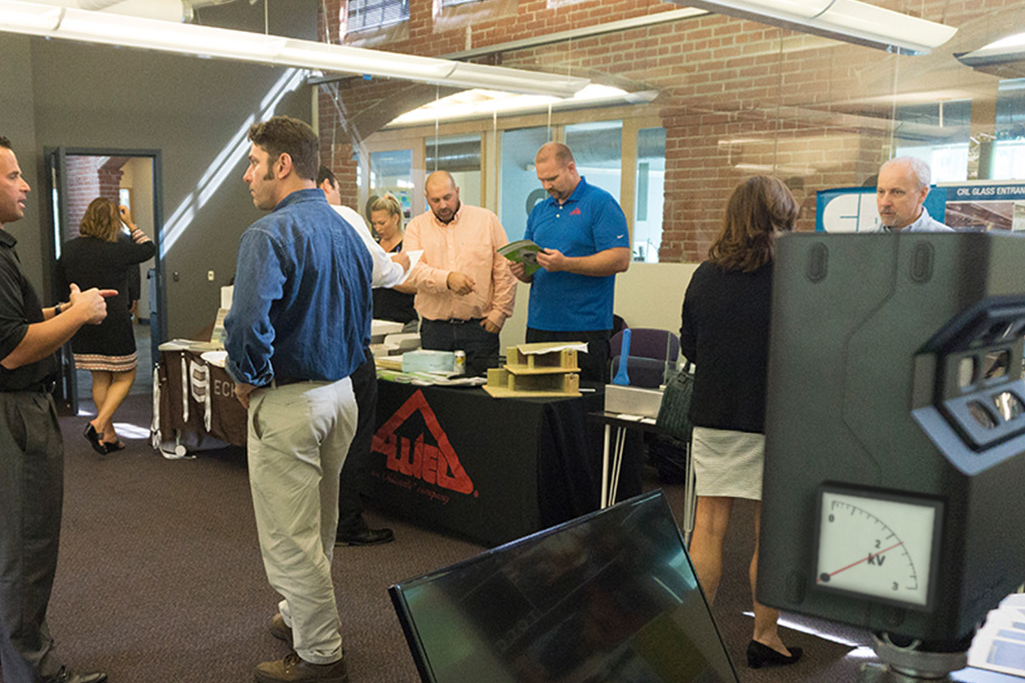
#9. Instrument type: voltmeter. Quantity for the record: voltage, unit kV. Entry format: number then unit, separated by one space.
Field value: 2.2 kV
